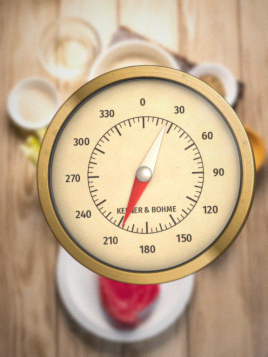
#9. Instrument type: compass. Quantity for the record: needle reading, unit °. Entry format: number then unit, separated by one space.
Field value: 205 °
